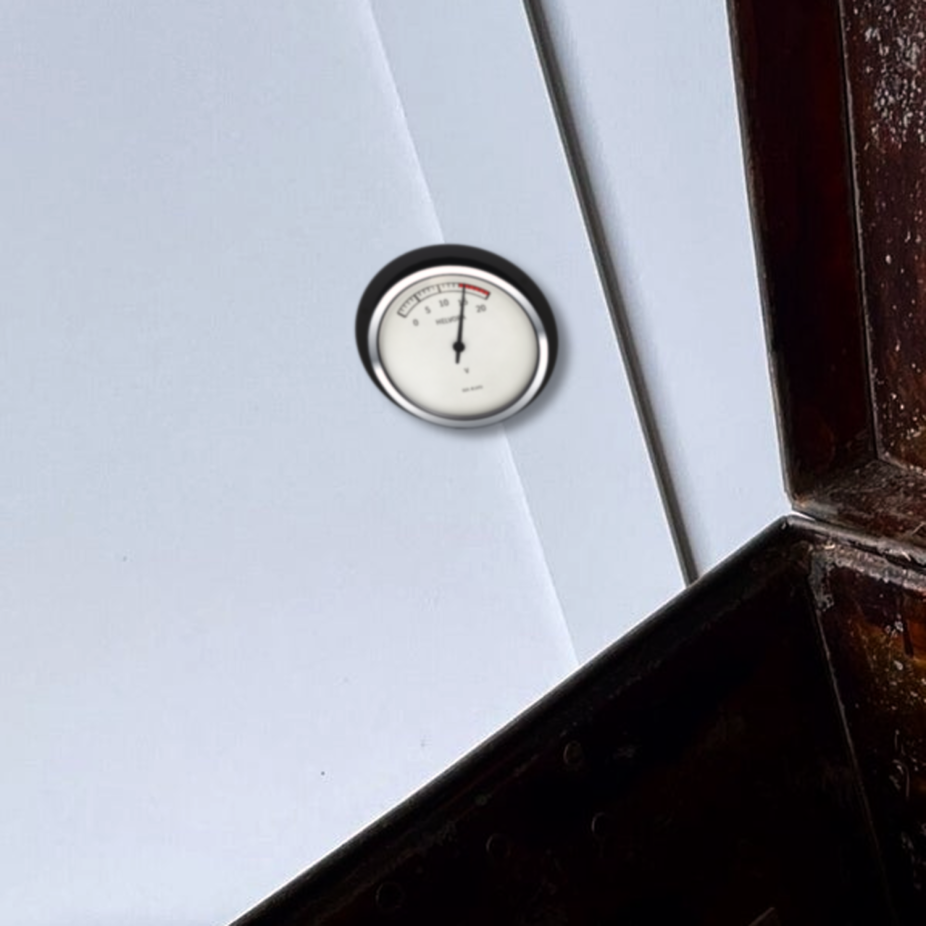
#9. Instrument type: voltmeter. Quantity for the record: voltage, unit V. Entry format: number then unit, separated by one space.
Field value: 15 V
